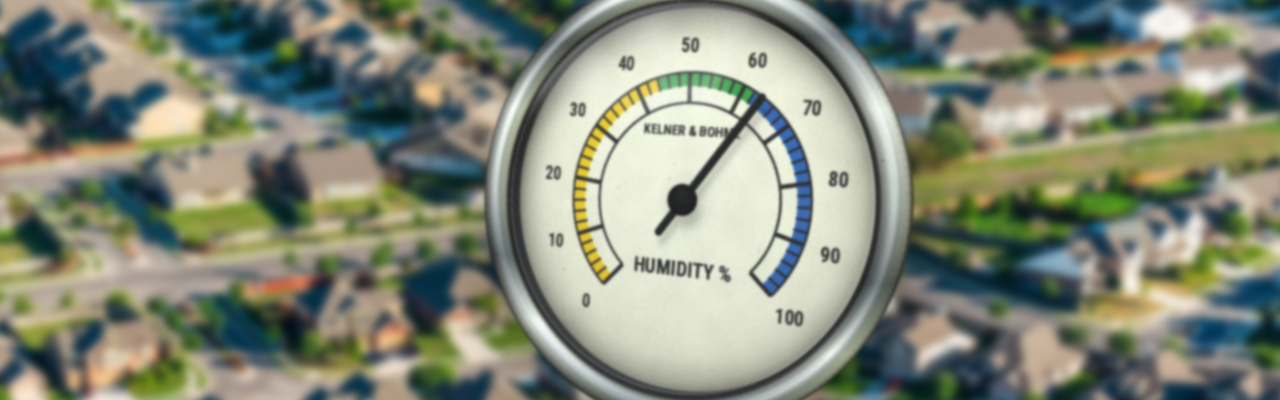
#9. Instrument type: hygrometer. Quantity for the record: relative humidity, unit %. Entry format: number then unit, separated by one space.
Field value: 64 %
